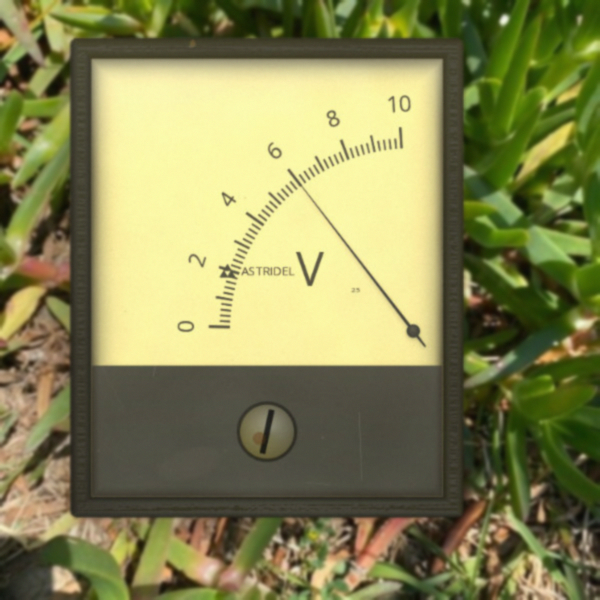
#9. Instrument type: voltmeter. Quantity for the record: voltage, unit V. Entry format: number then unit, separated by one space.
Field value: 6 V
